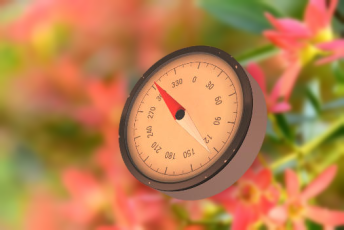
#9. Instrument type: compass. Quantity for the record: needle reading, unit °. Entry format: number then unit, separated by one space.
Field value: 305 °
